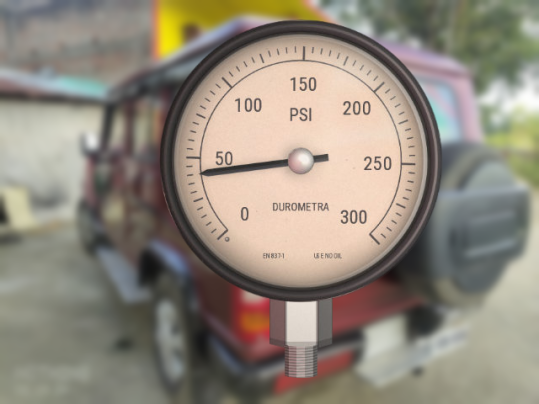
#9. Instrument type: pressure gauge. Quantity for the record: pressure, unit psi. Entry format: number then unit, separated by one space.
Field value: 40 psi
